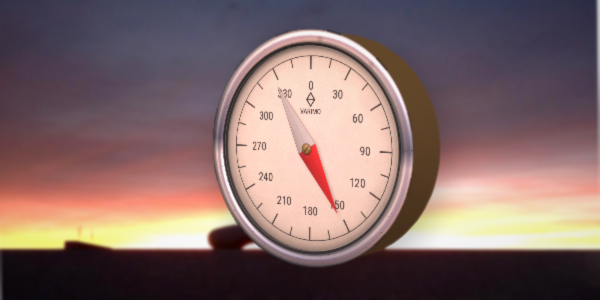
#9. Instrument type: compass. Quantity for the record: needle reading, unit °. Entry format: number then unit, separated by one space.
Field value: 150 °
